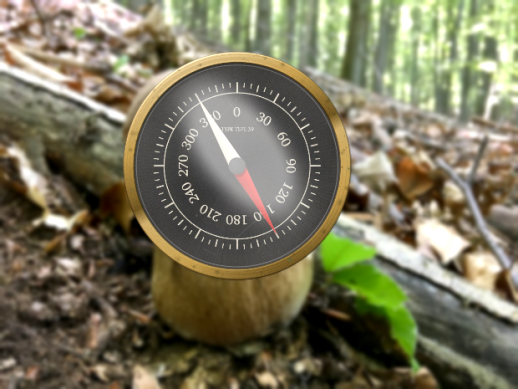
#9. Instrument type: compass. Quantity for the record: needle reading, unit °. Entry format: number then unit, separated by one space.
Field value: 150 °
